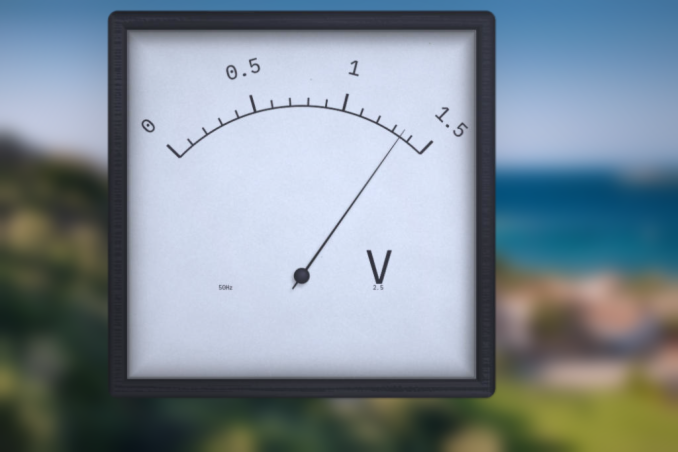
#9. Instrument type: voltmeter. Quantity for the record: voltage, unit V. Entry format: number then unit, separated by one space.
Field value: 1.35 V
